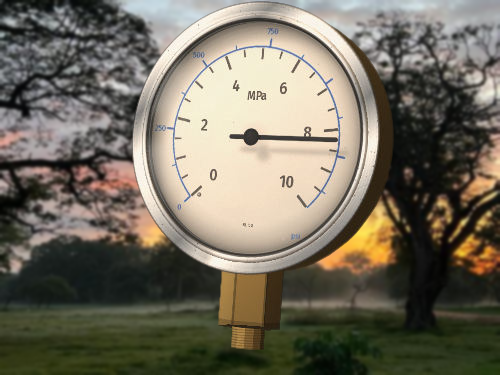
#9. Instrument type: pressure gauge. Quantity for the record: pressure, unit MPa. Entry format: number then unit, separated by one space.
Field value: 8.25 MPa
